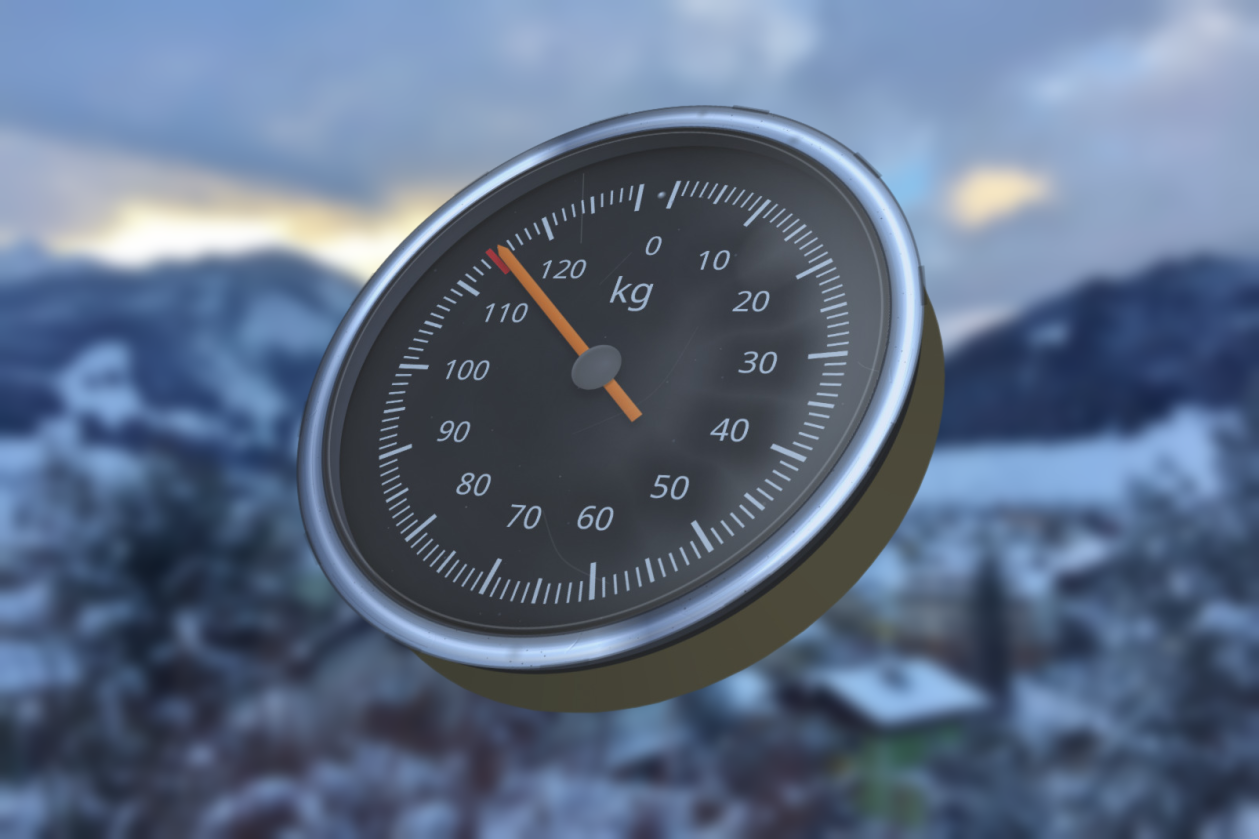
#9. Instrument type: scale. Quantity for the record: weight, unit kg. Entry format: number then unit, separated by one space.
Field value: 115 kg
